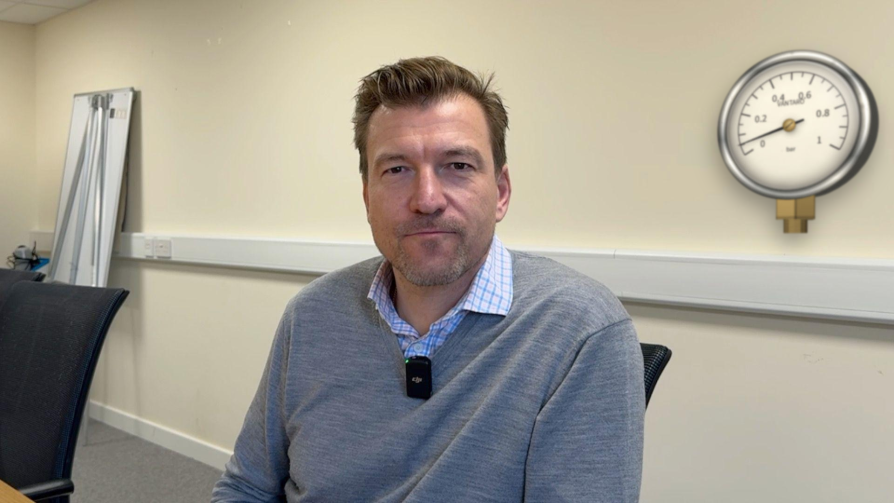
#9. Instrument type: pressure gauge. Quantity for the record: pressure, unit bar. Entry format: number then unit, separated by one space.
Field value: 0.05 bar
